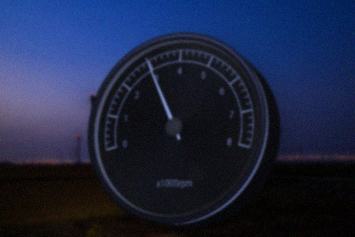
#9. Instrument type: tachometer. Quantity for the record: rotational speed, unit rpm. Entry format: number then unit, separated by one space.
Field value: 3000 rpm
